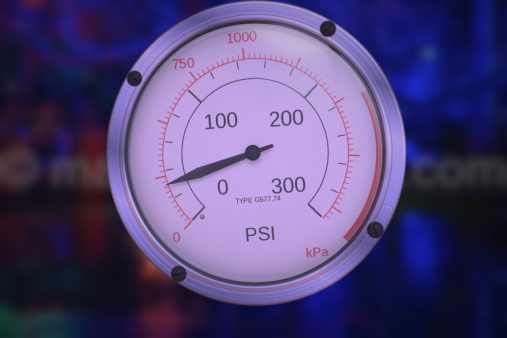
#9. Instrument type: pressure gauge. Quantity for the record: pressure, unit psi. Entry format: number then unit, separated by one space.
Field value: 30 psi
